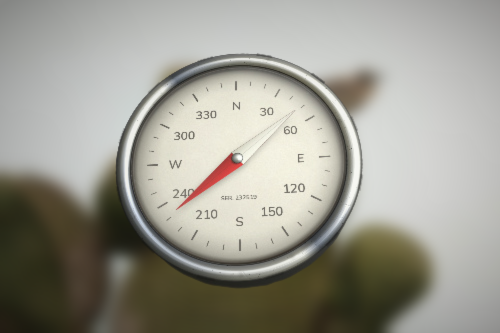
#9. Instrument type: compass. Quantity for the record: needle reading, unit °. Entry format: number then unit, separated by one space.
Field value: 230 °
